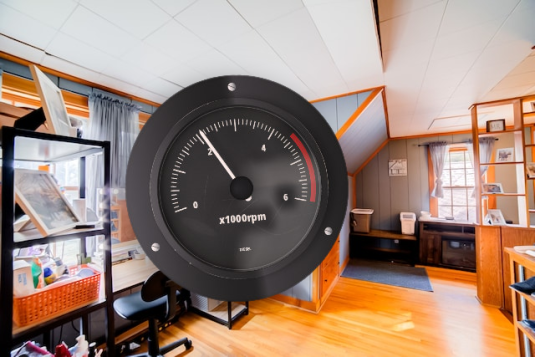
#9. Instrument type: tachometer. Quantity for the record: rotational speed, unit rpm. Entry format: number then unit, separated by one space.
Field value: 2100 rpm
